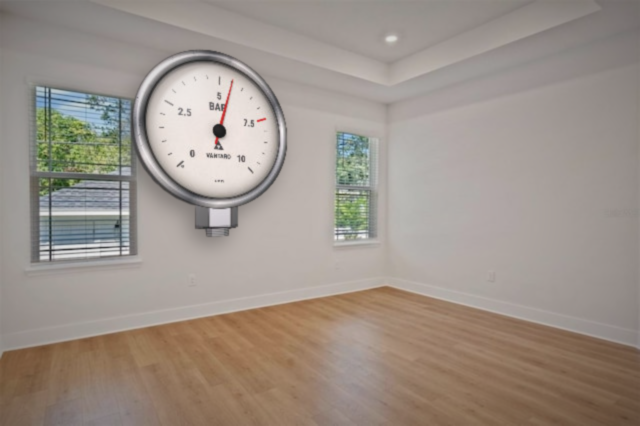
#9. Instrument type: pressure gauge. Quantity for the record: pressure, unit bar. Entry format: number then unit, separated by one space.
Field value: 5.5 bar
